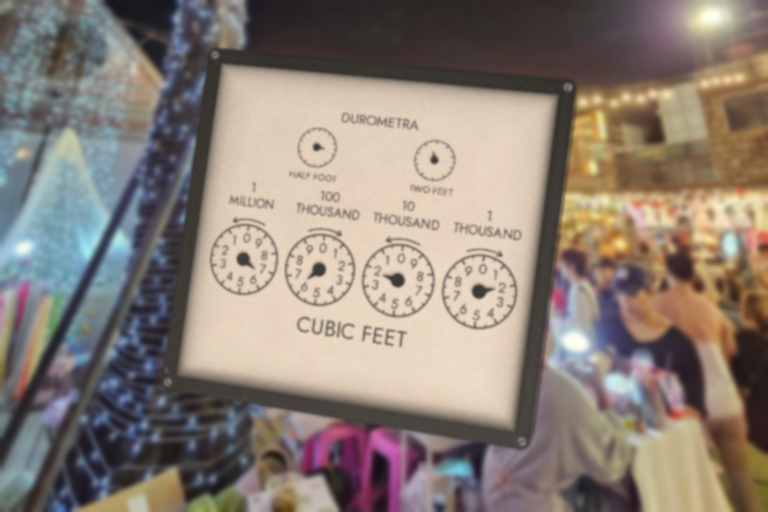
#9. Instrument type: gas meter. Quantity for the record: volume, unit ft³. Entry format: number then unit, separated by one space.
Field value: 662200 ft³
